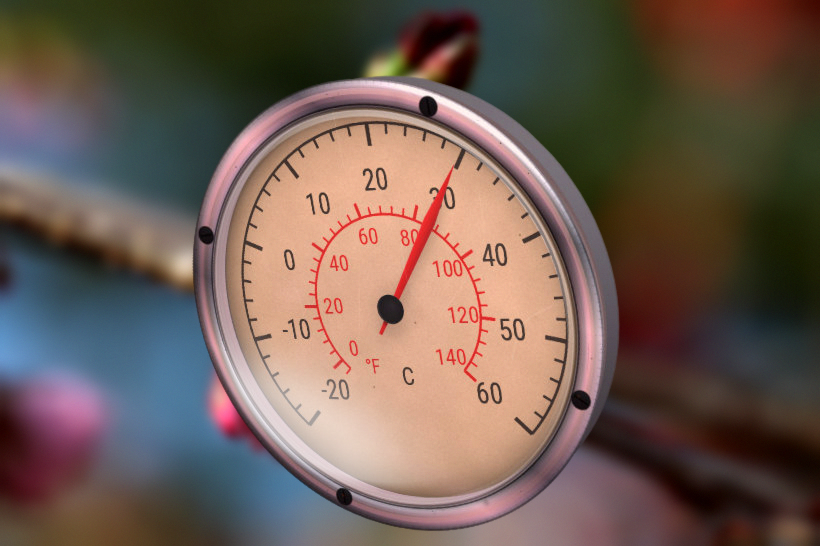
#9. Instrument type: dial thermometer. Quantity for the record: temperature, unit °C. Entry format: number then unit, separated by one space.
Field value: 30 °C
